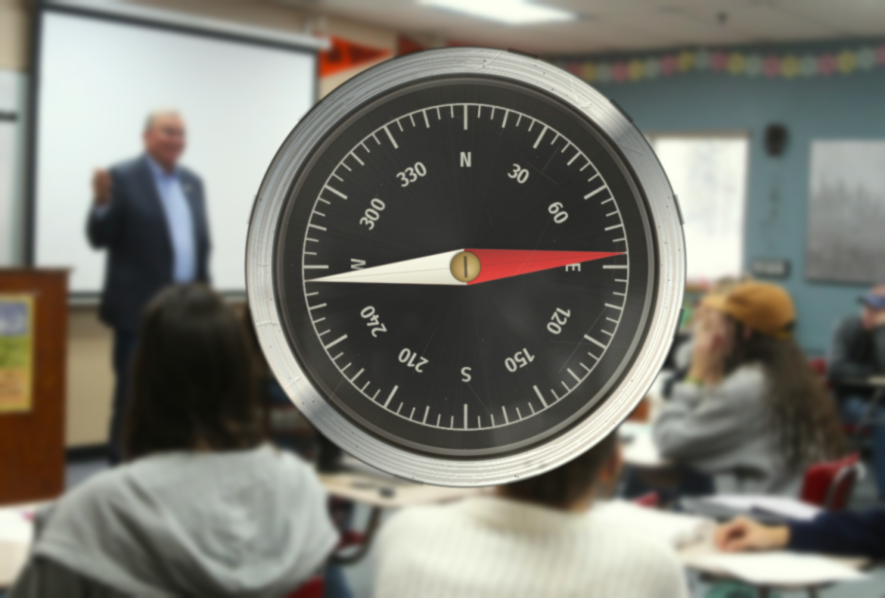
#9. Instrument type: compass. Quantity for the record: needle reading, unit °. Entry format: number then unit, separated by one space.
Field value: 85 °
